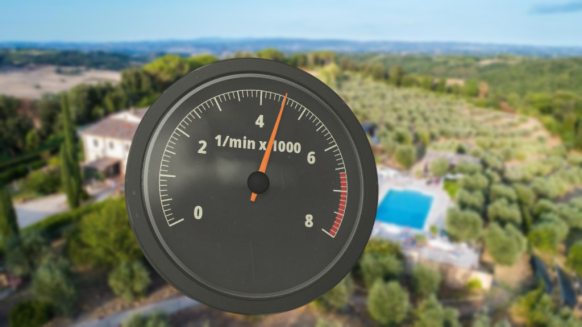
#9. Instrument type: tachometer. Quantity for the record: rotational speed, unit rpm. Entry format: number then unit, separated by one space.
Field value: 4500 rpm
